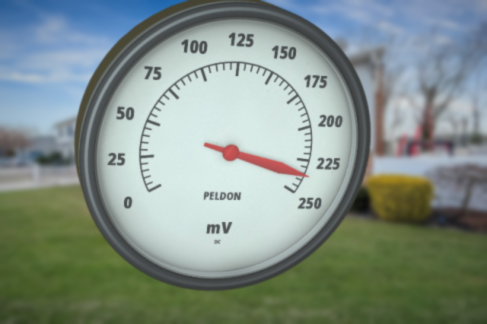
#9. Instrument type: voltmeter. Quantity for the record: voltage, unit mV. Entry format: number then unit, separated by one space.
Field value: 235 mV
